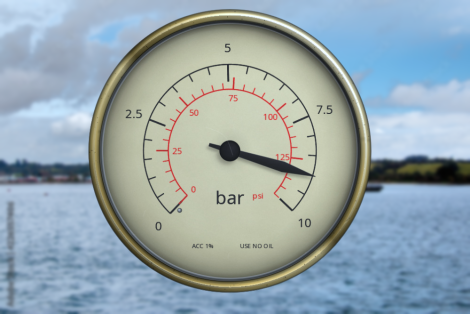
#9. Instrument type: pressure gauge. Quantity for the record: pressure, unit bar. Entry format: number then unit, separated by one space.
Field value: 9 bar
